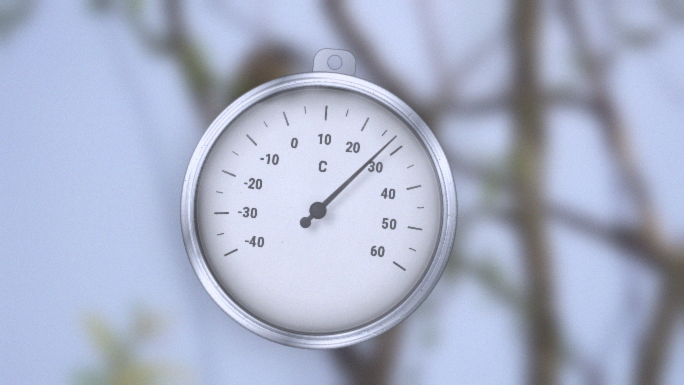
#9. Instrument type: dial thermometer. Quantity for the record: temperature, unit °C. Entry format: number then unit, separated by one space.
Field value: 27.5 °C
